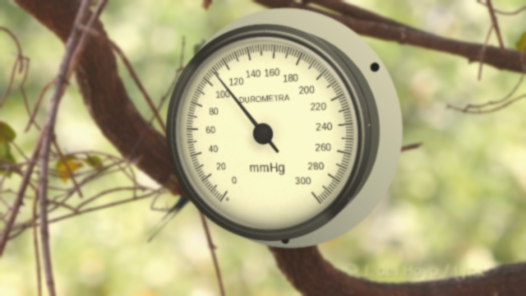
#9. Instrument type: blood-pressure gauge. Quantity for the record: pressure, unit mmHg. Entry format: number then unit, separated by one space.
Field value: 110 mmHg
